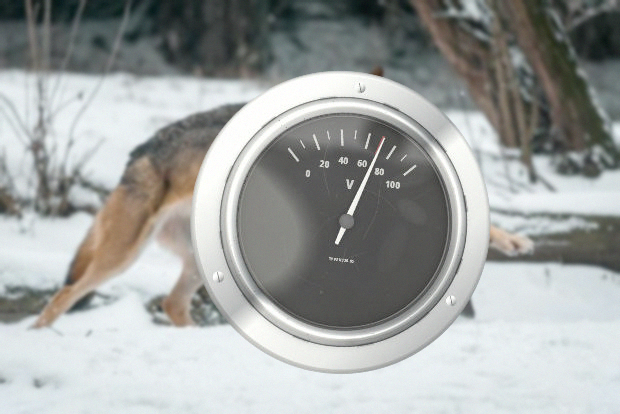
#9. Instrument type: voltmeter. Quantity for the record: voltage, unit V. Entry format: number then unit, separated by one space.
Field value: 70 V
